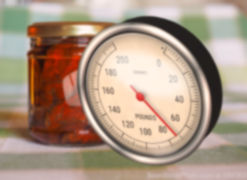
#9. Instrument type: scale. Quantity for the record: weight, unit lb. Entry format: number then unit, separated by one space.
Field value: 70 lb
